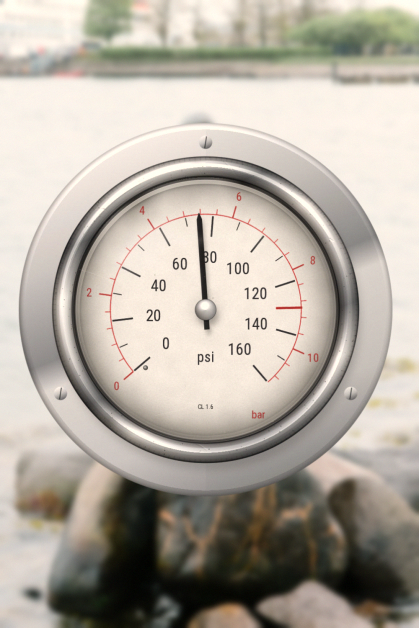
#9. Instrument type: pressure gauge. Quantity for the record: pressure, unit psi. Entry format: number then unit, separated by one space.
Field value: 75 psi
